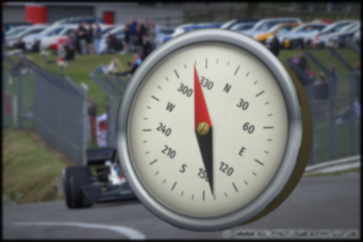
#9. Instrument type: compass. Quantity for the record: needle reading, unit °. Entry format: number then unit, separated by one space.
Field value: 320 °
